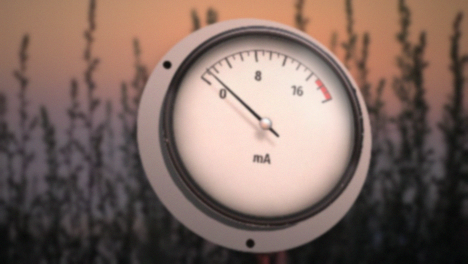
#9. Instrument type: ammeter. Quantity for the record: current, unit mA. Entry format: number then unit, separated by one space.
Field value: 1 mA
